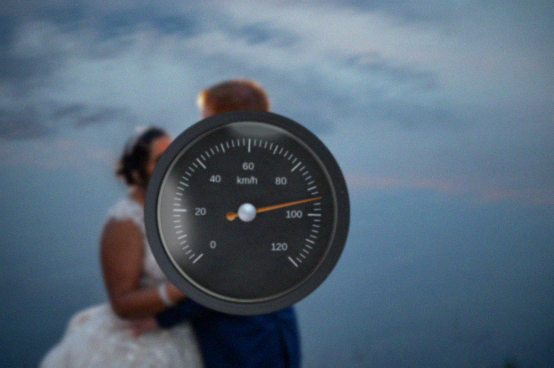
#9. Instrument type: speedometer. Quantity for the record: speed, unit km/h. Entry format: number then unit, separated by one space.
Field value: 94 km/h
